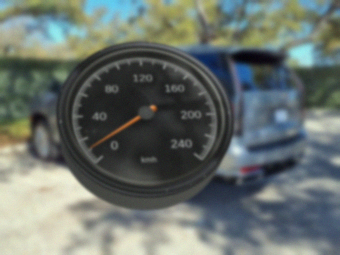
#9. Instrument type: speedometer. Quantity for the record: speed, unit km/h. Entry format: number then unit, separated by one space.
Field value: 10 km/h
